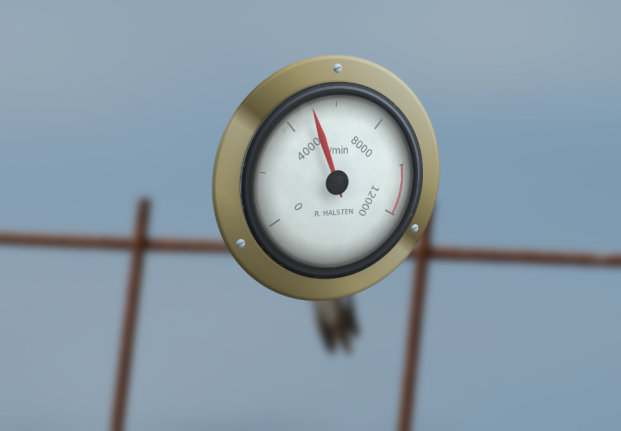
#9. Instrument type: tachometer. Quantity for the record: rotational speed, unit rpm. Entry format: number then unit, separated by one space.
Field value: 5000 rpm
